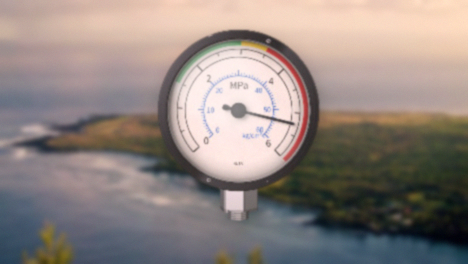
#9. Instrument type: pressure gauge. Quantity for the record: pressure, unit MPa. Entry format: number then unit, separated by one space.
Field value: 5.25 MPa
